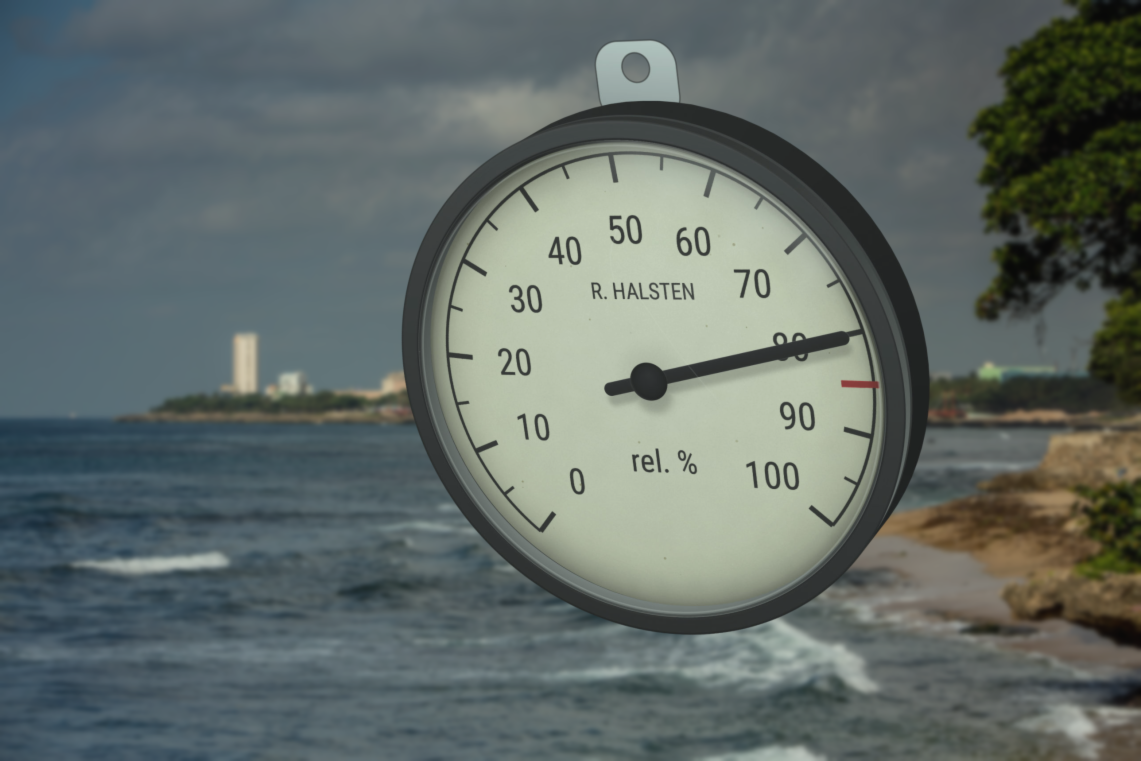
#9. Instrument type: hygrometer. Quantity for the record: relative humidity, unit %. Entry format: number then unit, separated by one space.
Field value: 80 %
